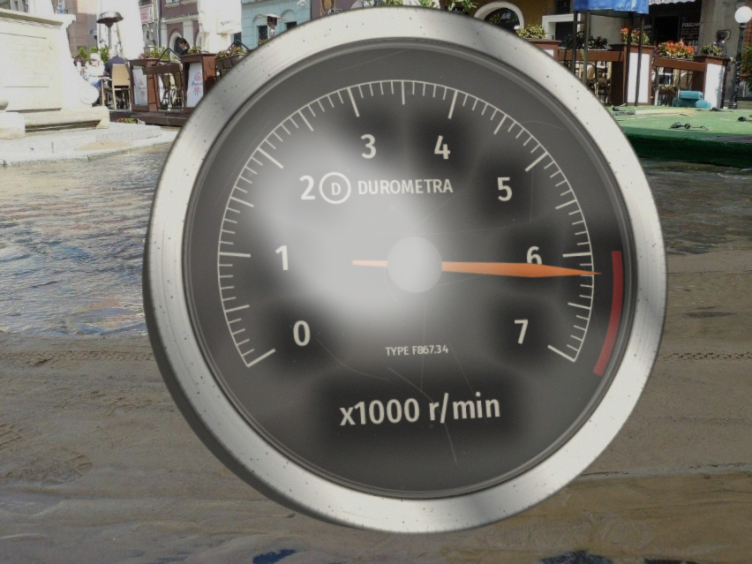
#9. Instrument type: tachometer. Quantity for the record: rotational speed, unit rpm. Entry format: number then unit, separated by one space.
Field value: 6200 rpm
